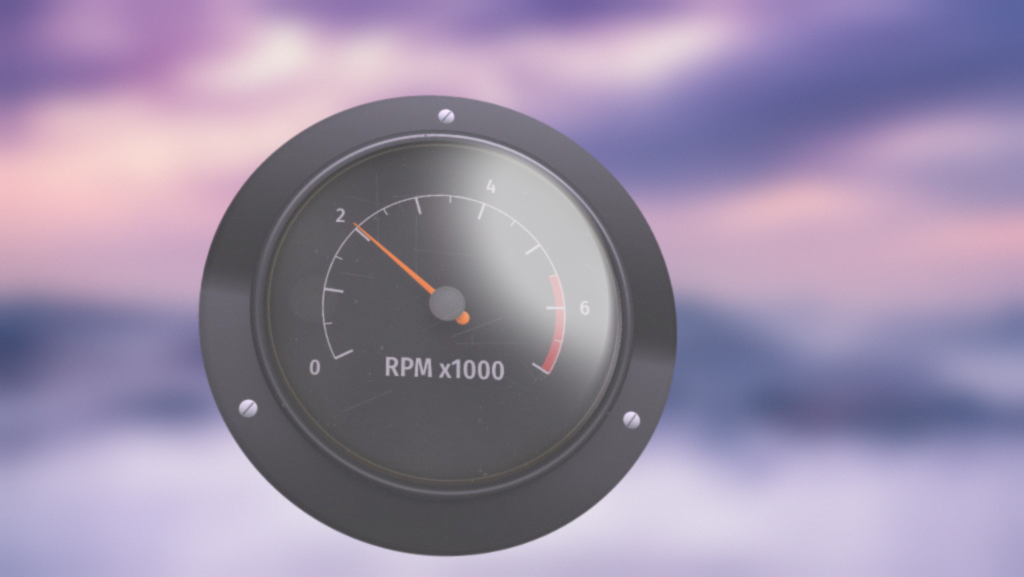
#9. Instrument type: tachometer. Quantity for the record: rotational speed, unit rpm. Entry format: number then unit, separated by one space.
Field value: 2000 rpm
